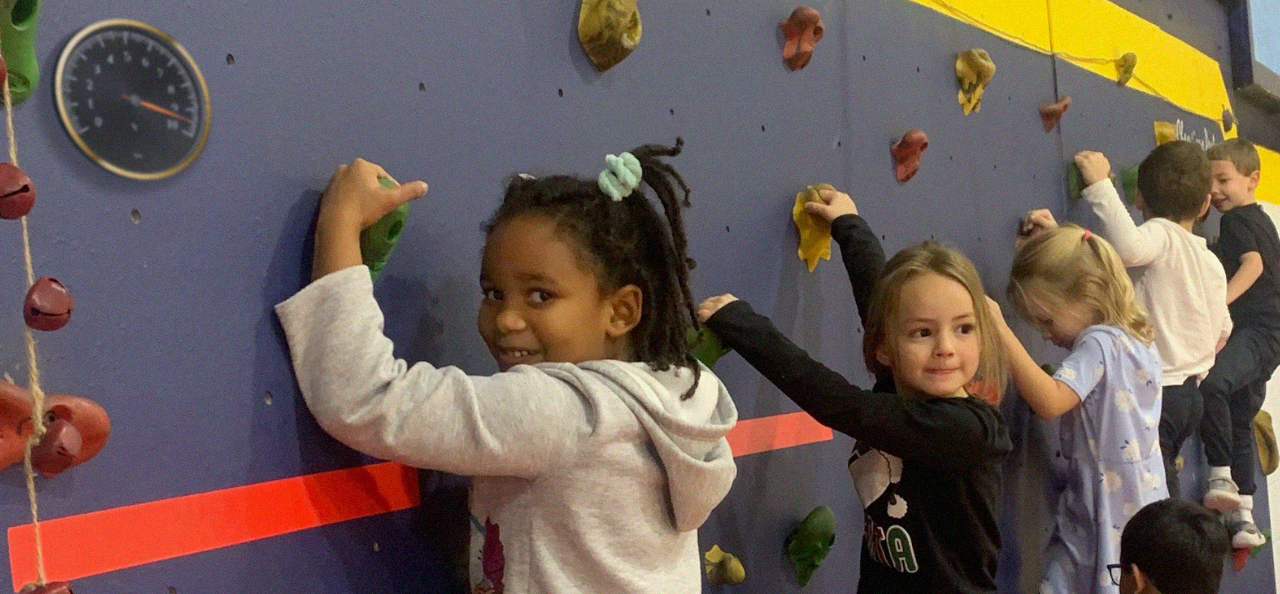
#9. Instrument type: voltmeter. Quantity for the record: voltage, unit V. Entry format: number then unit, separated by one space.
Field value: 9.5 V
